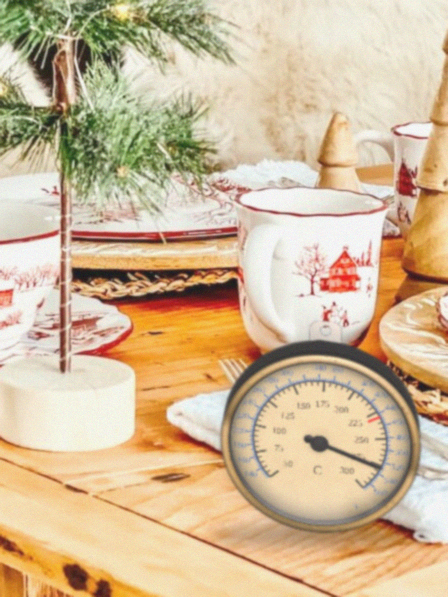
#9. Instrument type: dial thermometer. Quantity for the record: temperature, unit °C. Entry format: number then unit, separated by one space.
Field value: 275 °C
